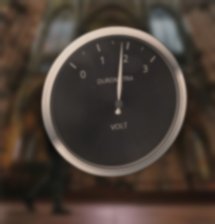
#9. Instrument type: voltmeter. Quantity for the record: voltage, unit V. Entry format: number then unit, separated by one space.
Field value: 1.75 V
